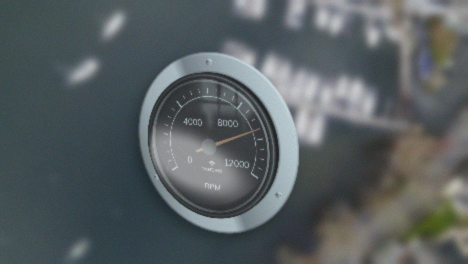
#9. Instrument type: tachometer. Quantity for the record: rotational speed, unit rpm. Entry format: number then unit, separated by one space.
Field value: 9500 rpm
